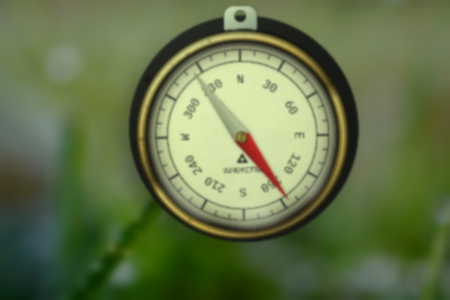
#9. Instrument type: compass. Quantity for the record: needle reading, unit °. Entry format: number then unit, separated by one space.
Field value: 145 °
